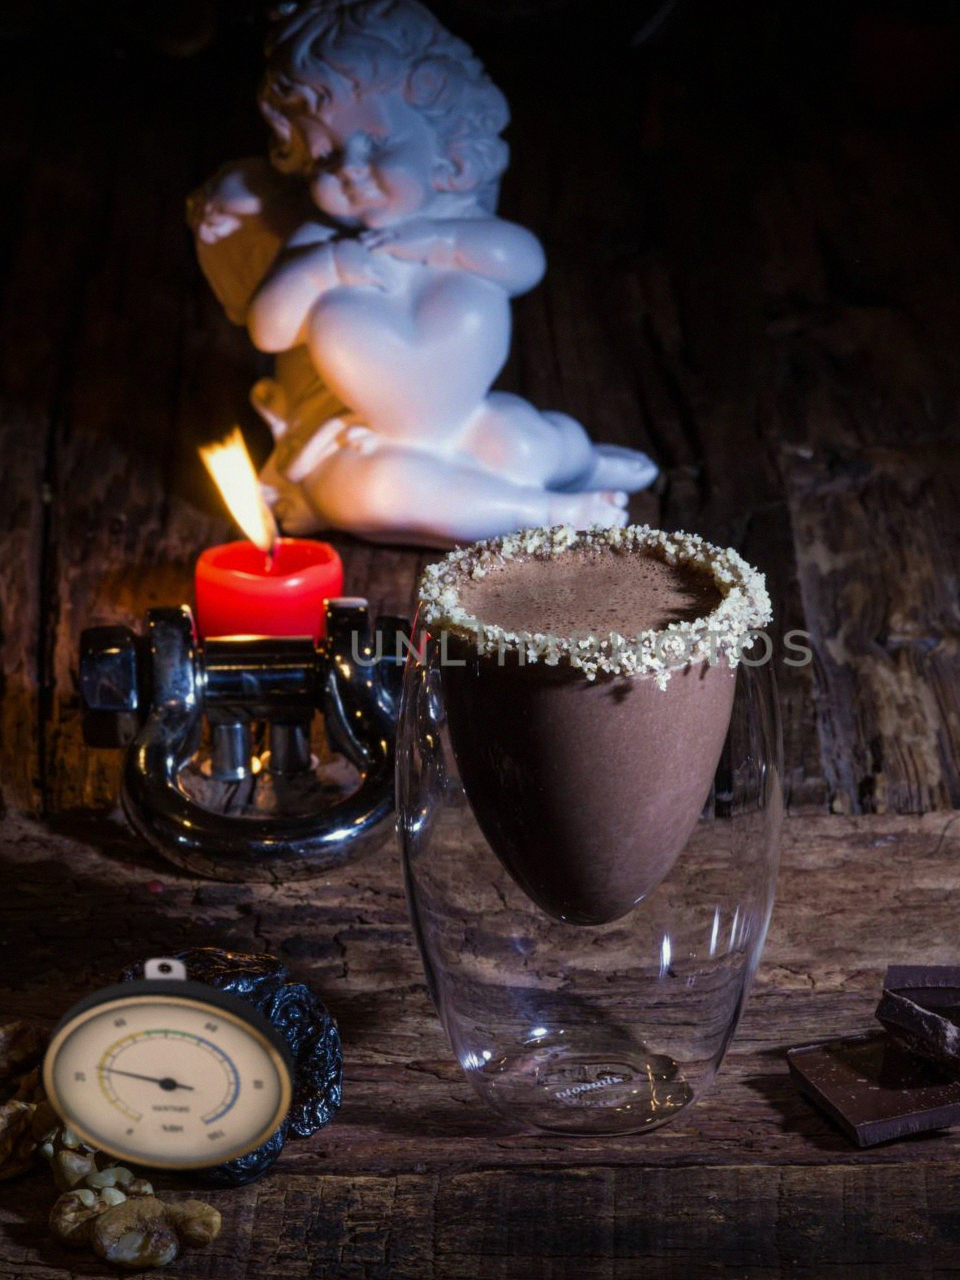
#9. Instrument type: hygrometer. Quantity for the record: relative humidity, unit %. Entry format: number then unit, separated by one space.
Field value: 25 %
